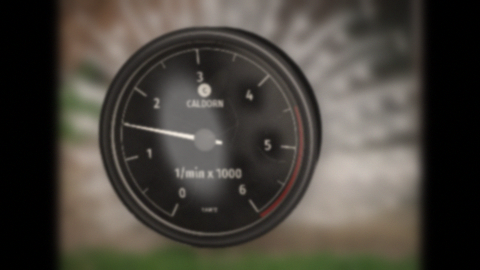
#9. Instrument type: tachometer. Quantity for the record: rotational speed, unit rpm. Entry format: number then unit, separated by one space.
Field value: 1500 rpm
